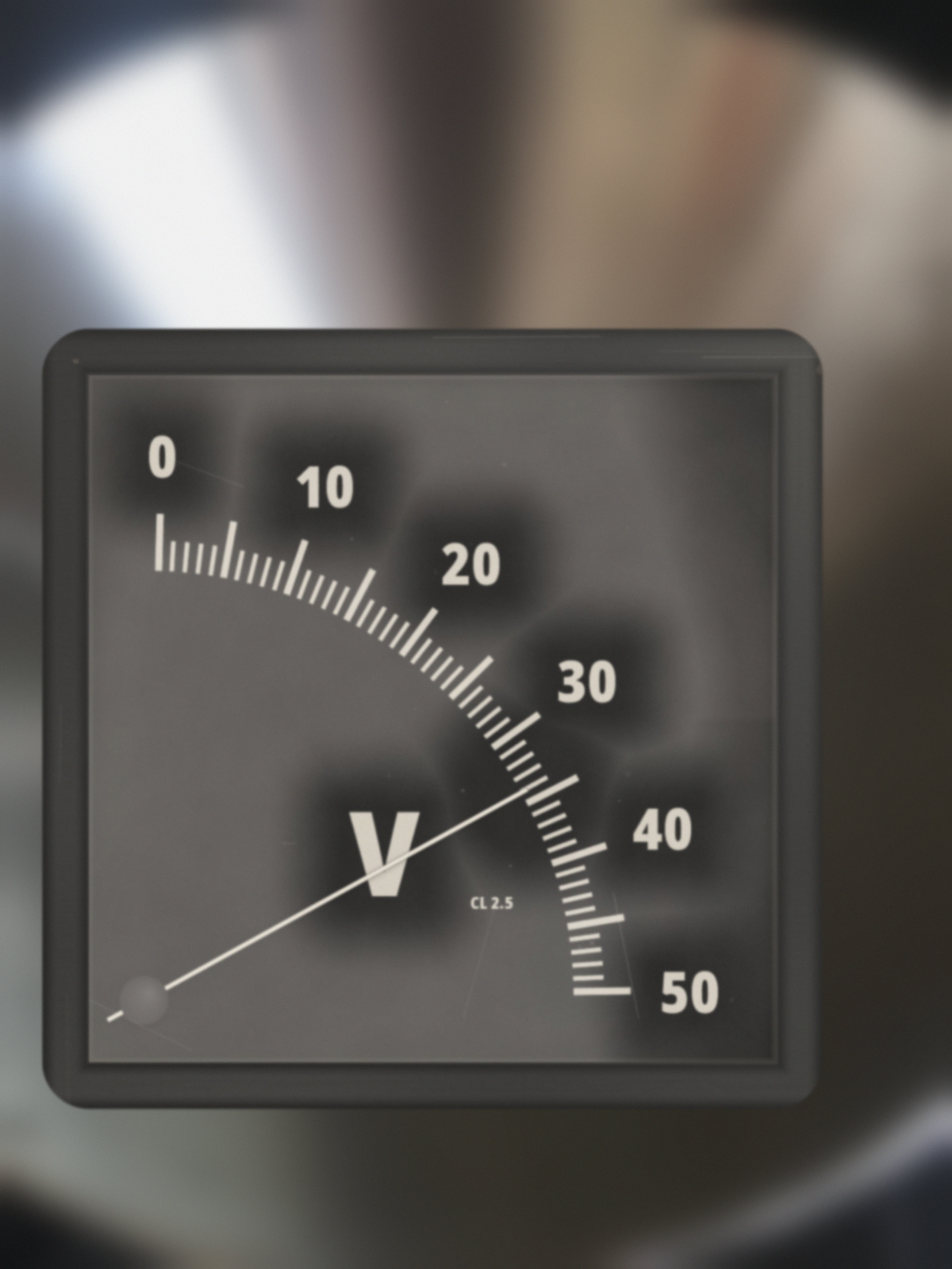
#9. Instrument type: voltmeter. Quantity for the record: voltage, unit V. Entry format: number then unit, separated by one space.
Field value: 34 V
